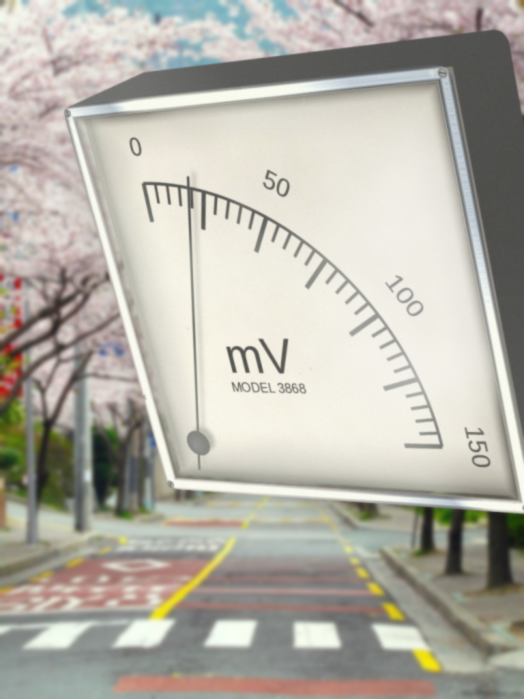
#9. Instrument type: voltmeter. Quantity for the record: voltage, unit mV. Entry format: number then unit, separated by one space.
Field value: 20 mV
